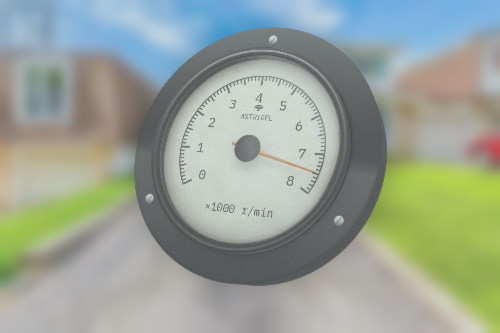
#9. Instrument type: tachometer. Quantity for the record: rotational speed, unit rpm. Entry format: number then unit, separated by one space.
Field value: 7500 rpm
